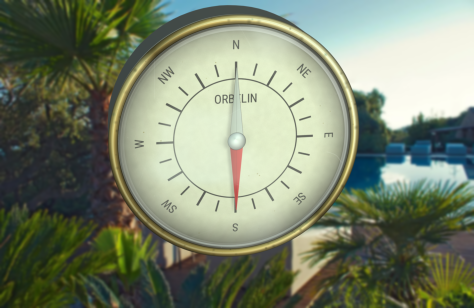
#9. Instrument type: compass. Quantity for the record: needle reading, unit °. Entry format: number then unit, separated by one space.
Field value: 180 °
